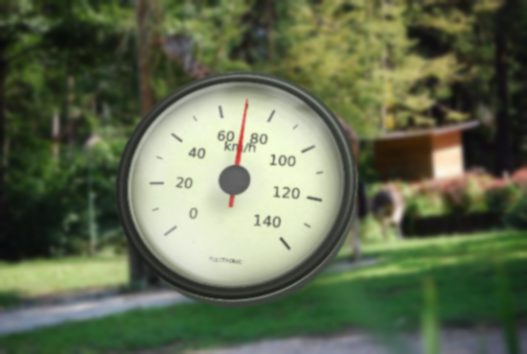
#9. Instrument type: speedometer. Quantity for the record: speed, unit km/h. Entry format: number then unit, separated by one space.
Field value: 70 km/h
